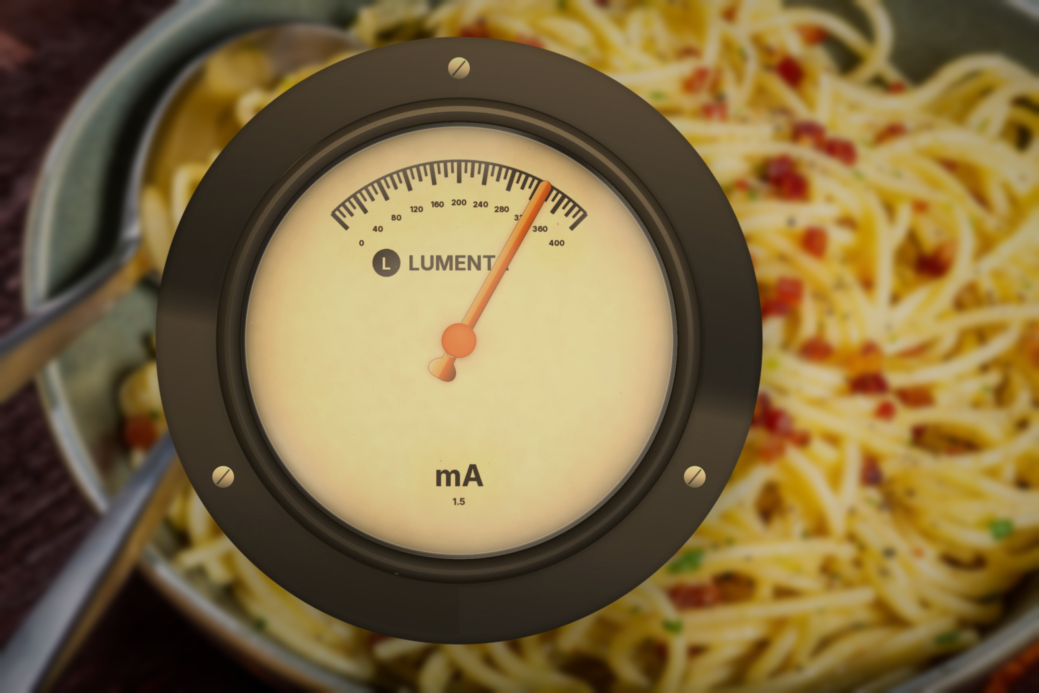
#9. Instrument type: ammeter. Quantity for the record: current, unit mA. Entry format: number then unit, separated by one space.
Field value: 330 mA
